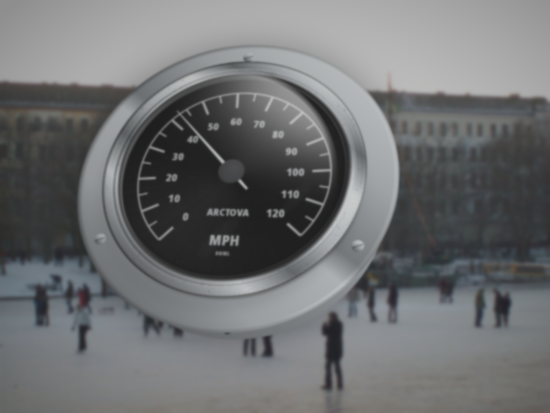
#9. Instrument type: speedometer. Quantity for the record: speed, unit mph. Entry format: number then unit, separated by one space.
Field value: 42.5 mph
